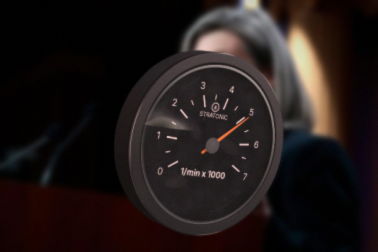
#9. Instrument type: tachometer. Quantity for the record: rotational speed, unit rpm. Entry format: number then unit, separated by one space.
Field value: 5000 rpm
